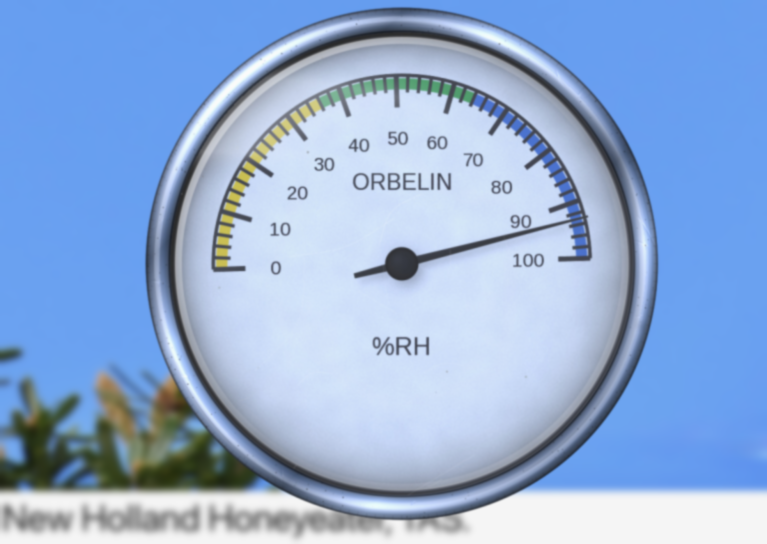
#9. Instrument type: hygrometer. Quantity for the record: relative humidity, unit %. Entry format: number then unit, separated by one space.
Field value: 93 %
